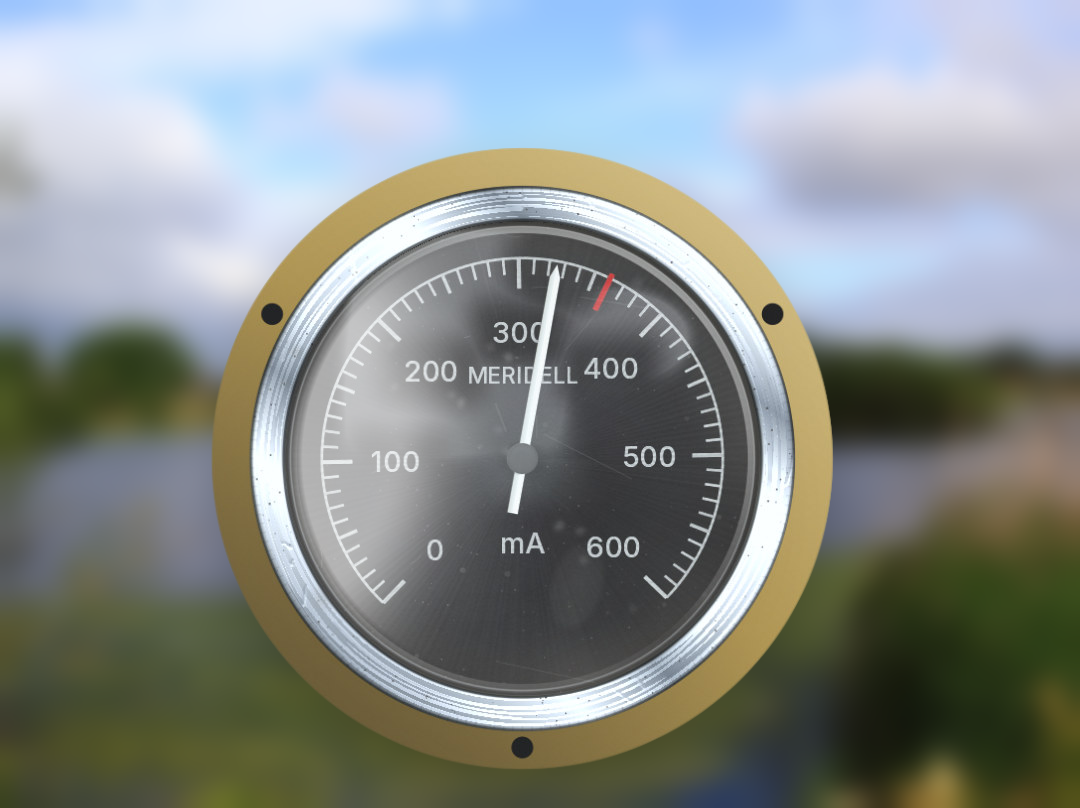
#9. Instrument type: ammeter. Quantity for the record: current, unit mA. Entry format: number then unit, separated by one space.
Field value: 325 mA
